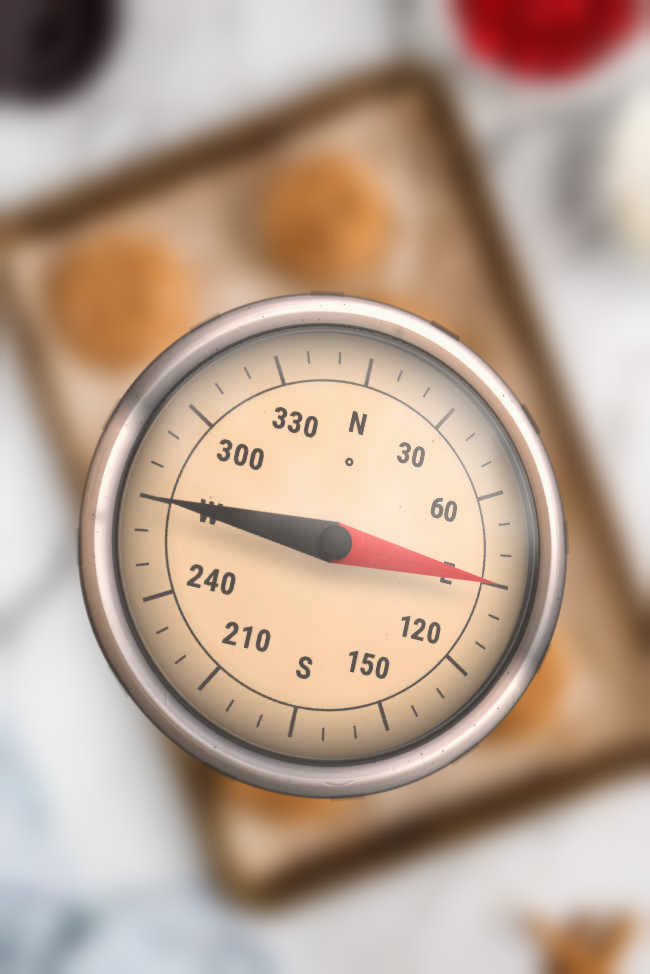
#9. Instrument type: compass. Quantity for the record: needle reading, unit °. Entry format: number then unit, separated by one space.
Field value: 90 °
